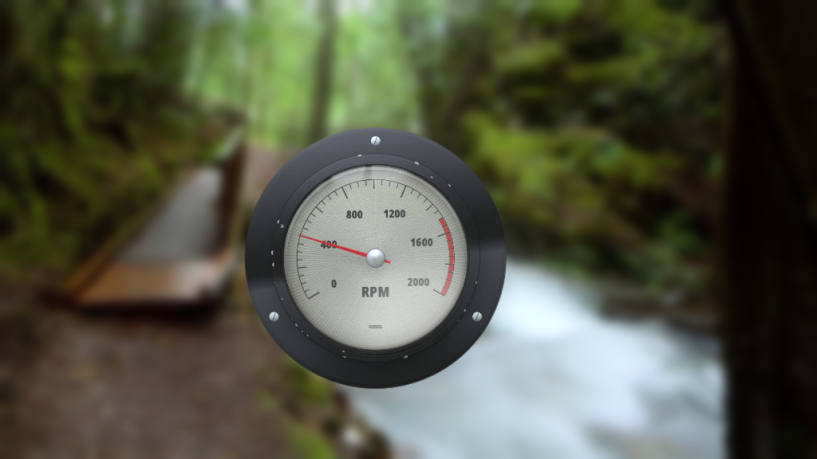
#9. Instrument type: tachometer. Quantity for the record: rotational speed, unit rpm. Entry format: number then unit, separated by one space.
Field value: 400 rpm
